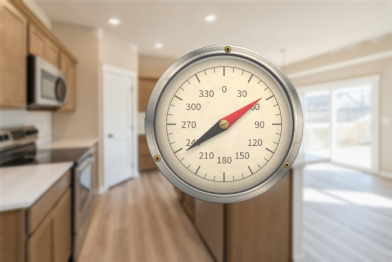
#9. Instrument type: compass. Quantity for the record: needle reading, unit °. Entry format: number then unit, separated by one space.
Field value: 55 °
